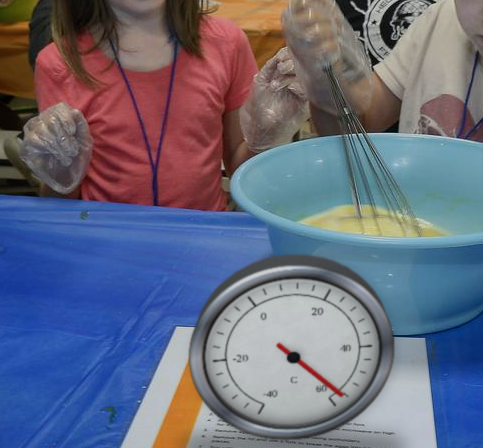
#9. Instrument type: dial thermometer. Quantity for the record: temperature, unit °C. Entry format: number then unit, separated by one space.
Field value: 56 °C
